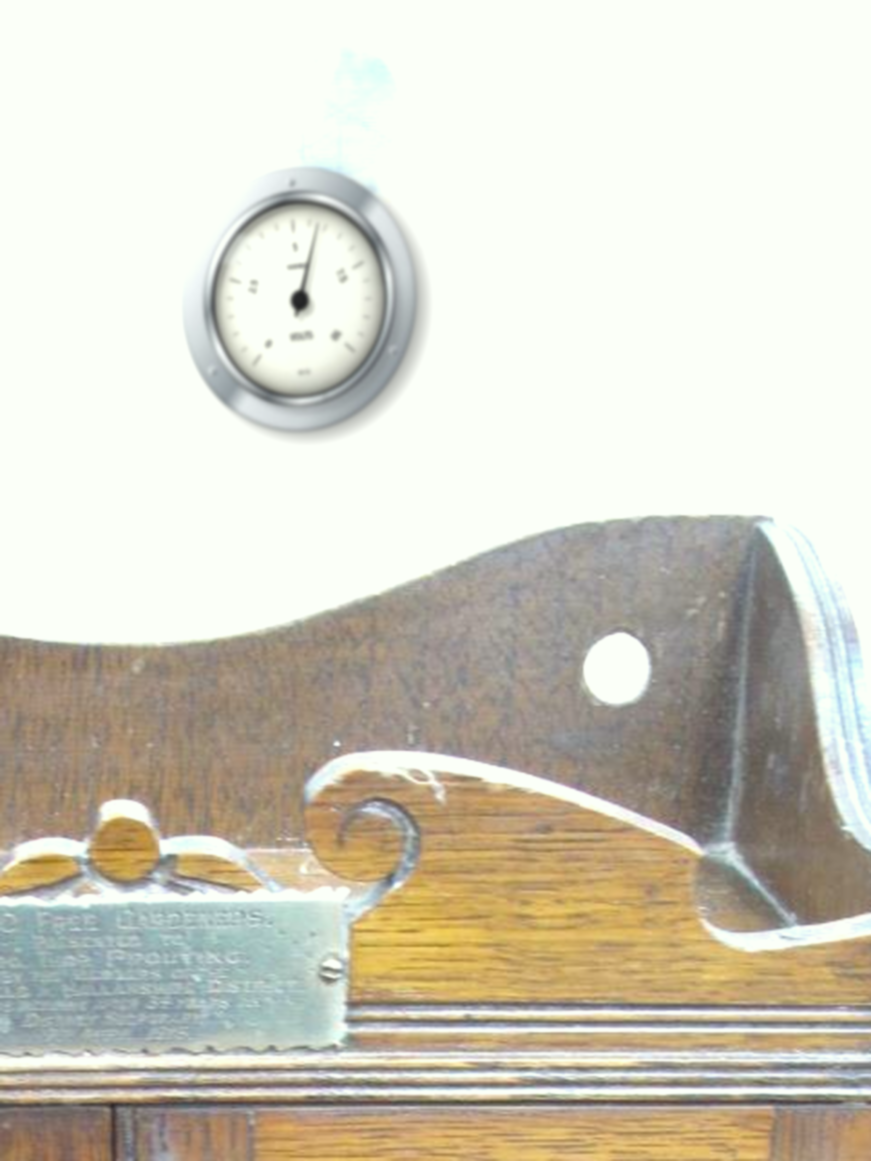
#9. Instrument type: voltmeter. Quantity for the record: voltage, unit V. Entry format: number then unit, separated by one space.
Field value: 5.75 V
